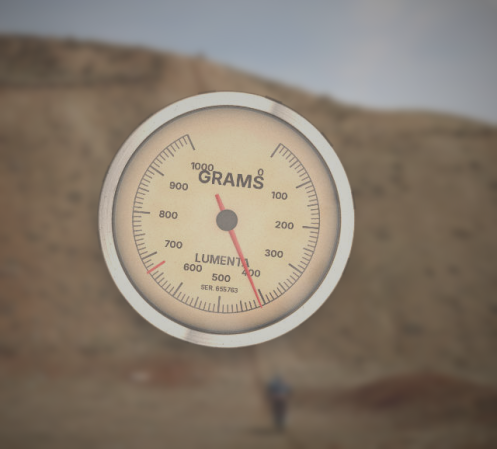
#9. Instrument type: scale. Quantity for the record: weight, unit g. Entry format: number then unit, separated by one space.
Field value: 410 g
